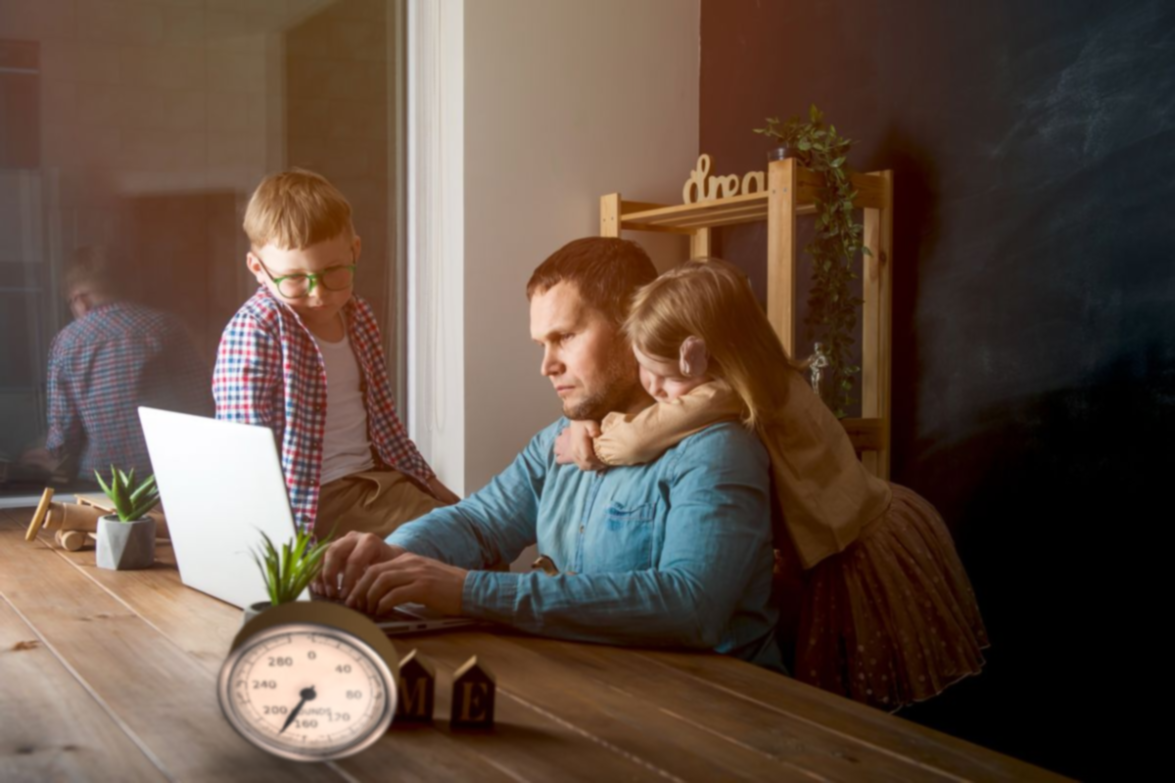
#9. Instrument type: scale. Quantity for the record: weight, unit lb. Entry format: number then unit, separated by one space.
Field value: 180 lb
